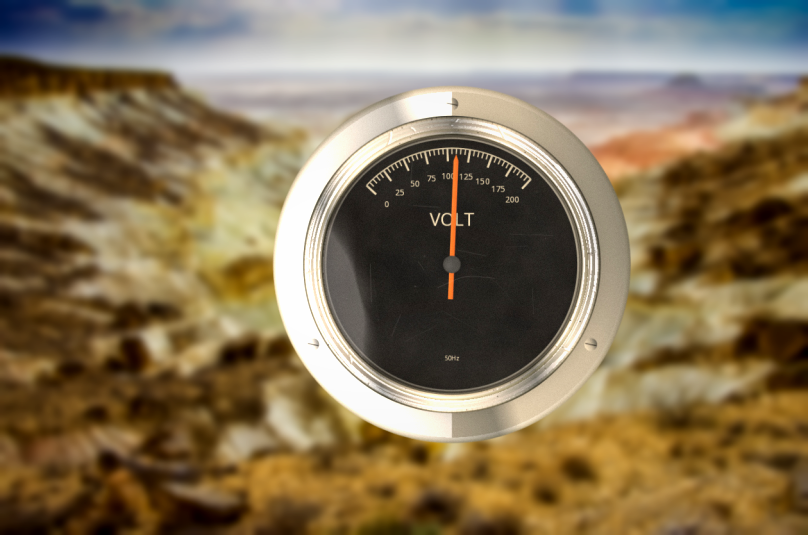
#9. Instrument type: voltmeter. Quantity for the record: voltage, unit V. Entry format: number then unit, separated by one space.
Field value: 110 V
